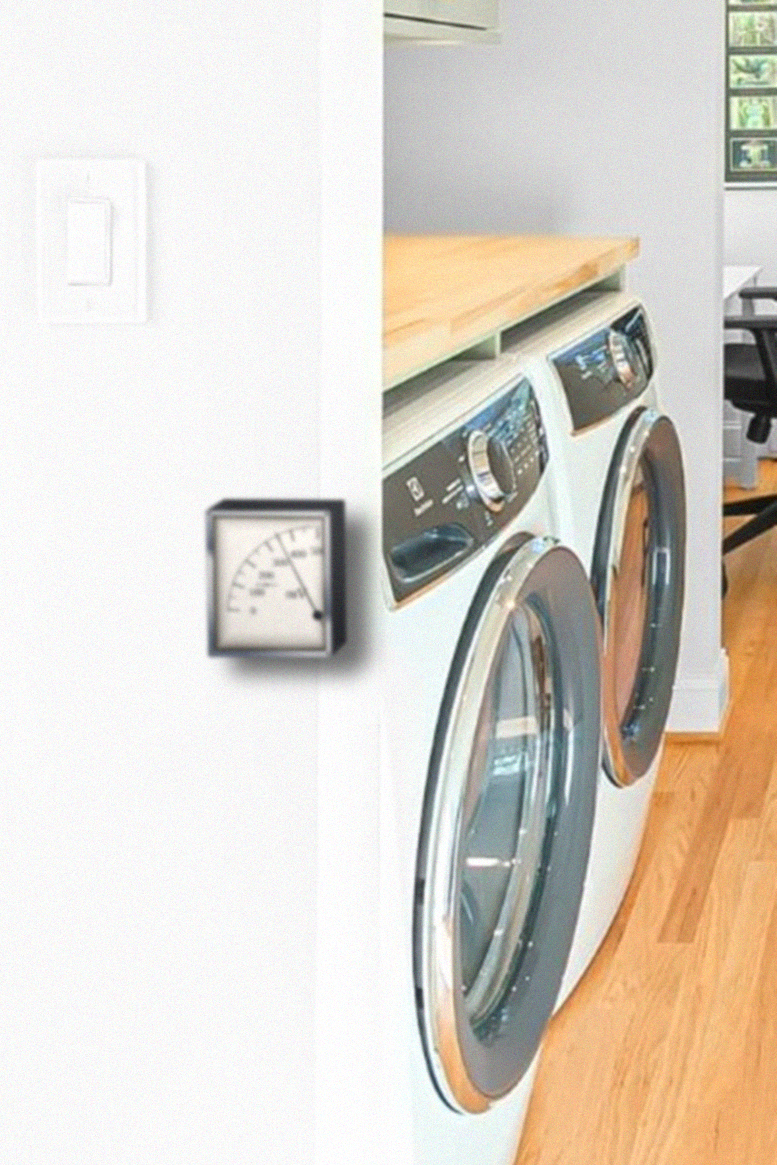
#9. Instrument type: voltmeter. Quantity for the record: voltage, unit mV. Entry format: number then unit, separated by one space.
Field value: 350 mV
